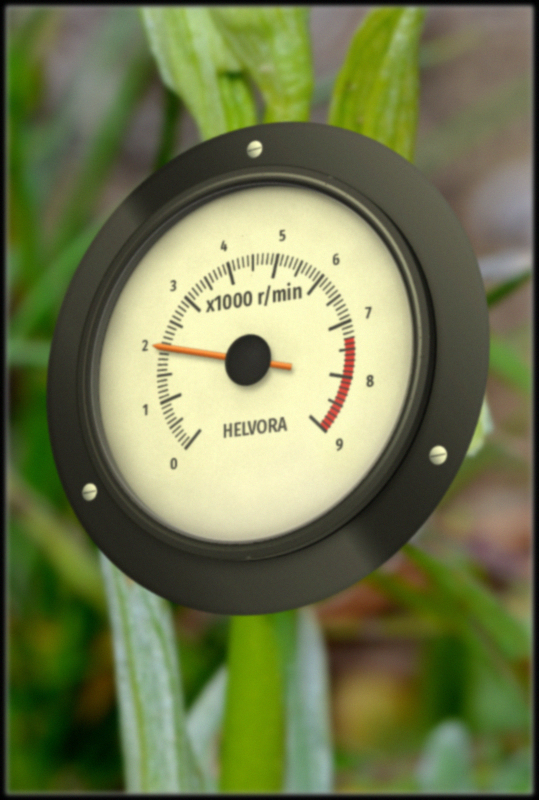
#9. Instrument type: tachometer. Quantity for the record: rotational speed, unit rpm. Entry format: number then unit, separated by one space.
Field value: 2000 rpm
